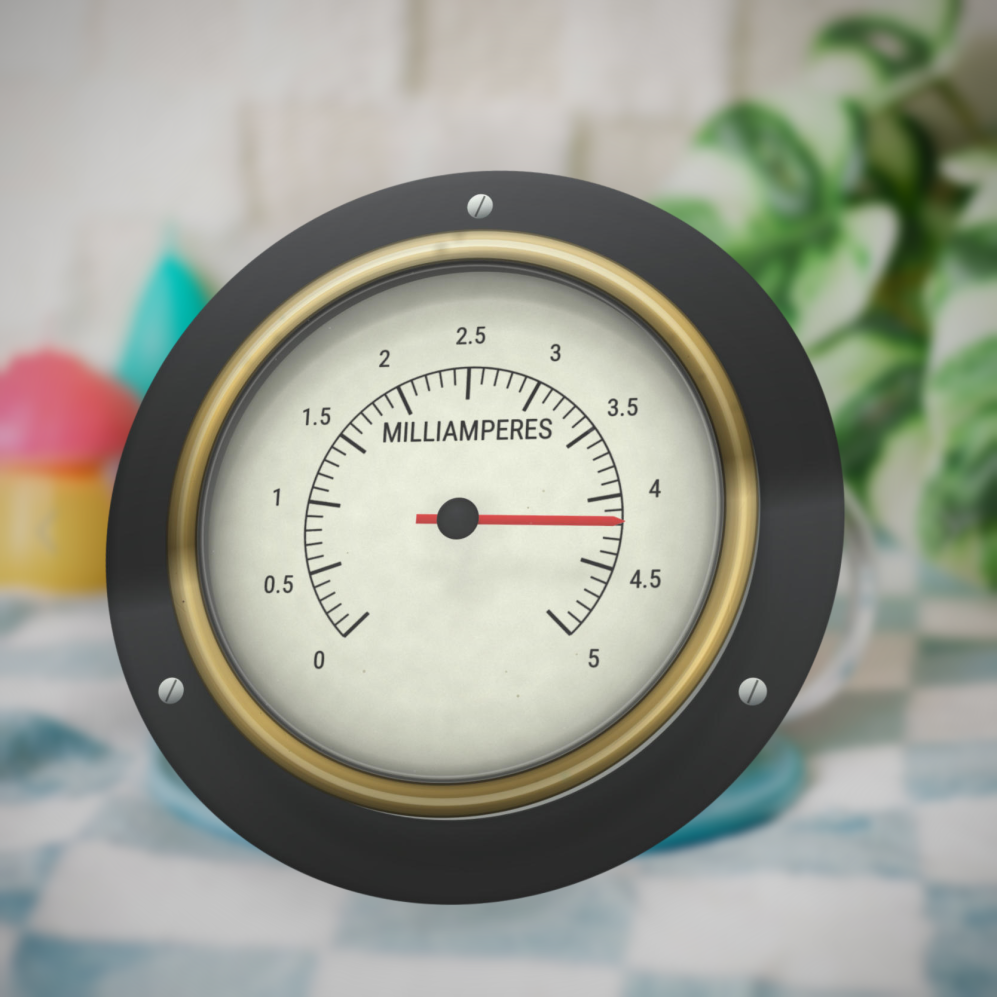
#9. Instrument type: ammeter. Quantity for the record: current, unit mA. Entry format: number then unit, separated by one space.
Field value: 4.2 mA
